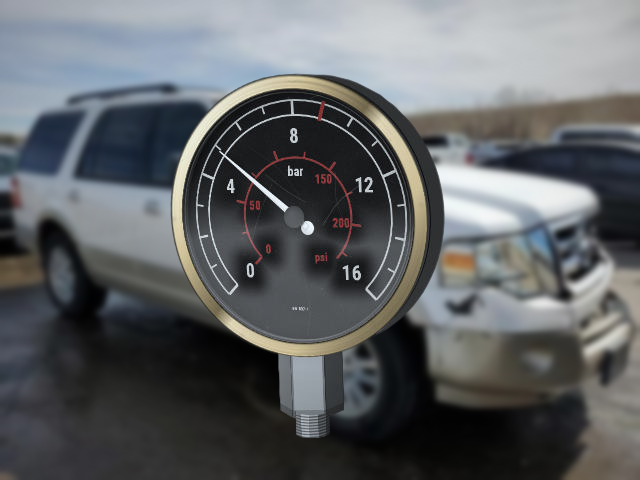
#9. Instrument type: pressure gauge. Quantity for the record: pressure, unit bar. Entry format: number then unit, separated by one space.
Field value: 5 bar
